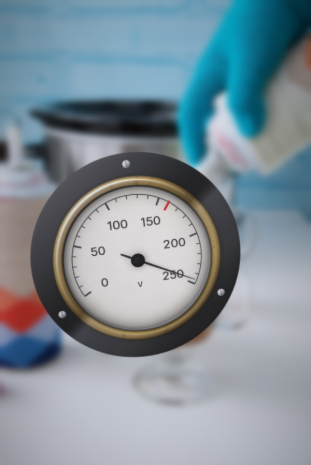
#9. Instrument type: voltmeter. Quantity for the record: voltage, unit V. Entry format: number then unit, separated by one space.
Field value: 245 V
